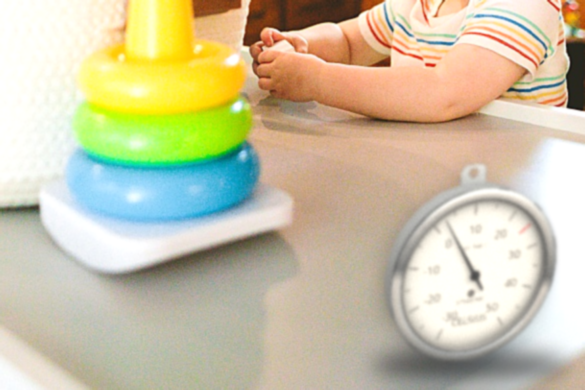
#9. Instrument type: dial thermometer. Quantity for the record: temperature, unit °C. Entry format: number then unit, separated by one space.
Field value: 2.5 °C
